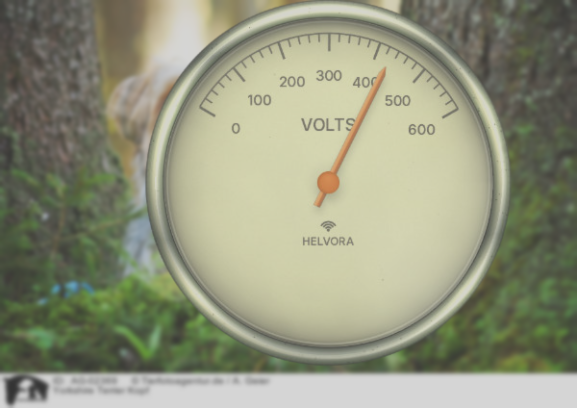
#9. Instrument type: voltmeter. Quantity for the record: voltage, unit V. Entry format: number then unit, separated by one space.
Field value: 430 V
